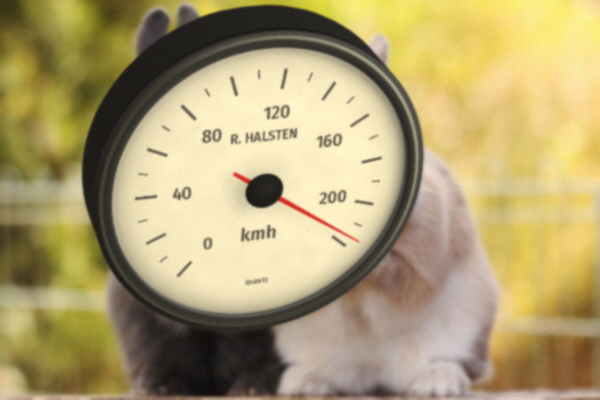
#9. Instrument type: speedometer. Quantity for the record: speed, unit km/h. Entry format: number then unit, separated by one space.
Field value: 215 km/h
